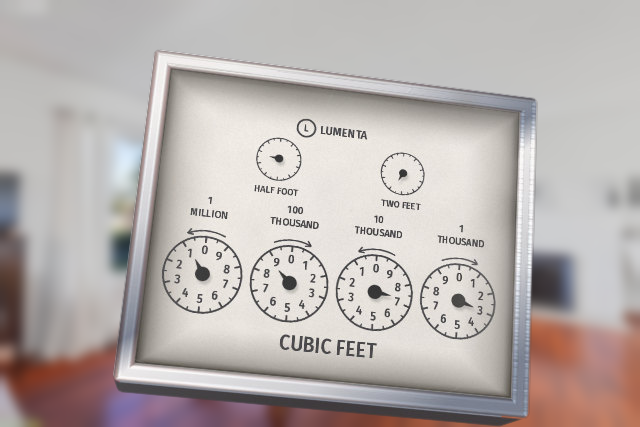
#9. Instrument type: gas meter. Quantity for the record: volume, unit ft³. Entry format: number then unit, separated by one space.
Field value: 87300 ft³
